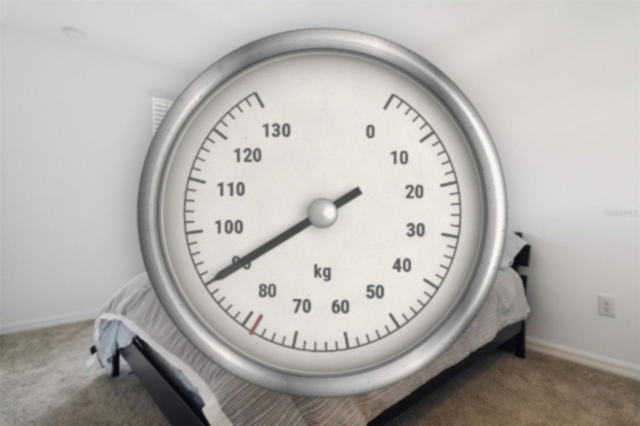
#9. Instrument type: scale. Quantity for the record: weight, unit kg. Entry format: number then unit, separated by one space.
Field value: 90 kg
